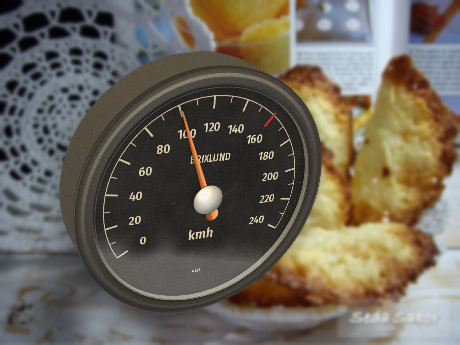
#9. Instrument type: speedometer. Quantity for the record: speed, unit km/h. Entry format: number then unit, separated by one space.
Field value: 100 km/h
